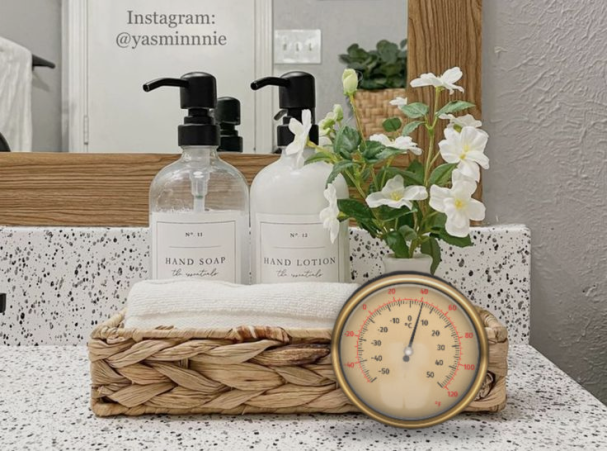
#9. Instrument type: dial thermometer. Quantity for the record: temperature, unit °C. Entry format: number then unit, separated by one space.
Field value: 5 °C
